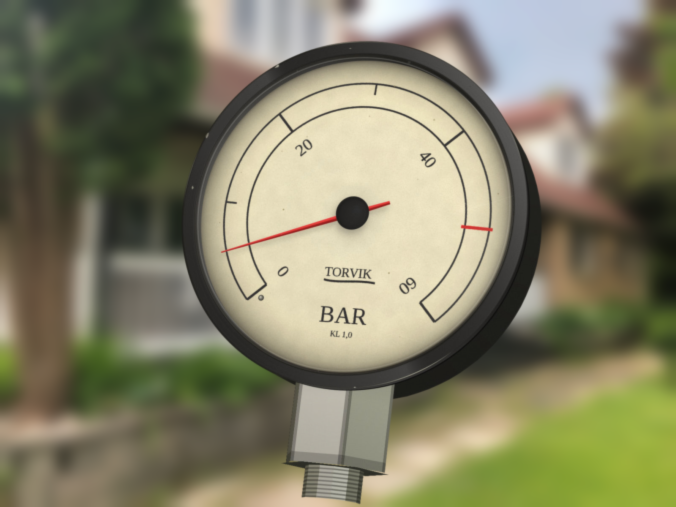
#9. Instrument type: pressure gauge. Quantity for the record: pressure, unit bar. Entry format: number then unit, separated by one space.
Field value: 5 bar
